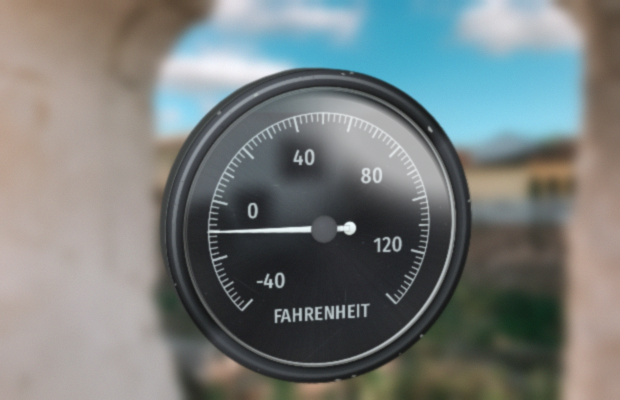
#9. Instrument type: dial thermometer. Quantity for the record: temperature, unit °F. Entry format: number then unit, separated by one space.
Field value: -10 °F
